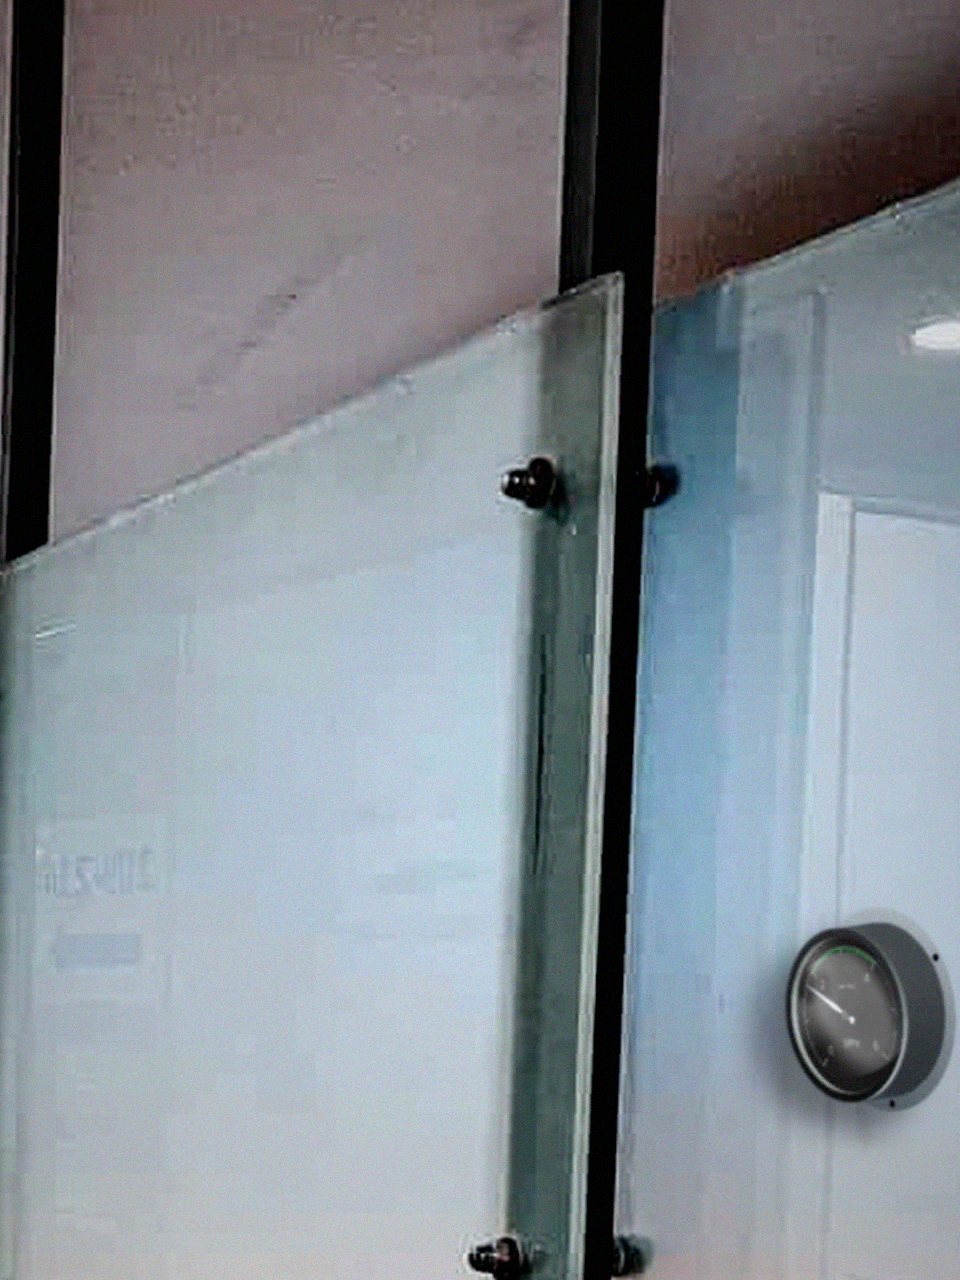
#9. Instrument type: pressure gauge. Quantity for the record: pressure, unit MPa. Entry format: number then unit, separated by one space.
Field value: 1.75 MPa
